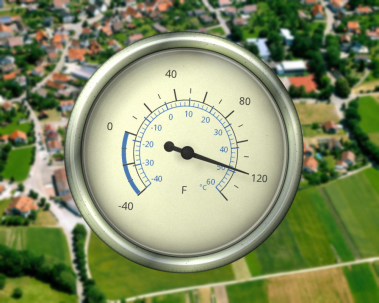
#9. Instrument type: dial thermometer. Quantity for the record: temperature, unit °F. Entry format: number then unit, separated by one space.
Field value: 120 °F
